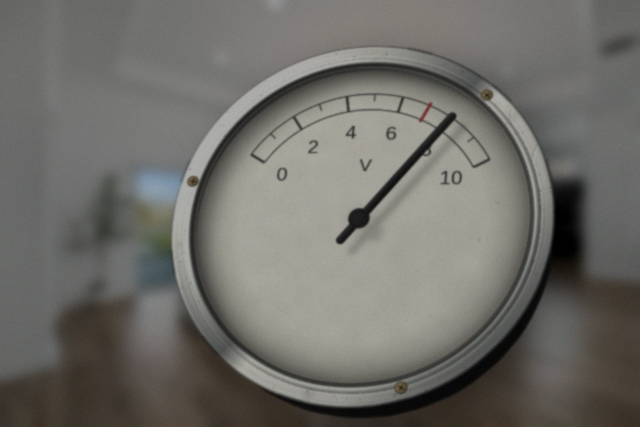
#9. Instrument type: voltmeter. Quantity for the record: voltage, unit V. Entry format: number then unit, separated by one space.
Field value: 8 V
